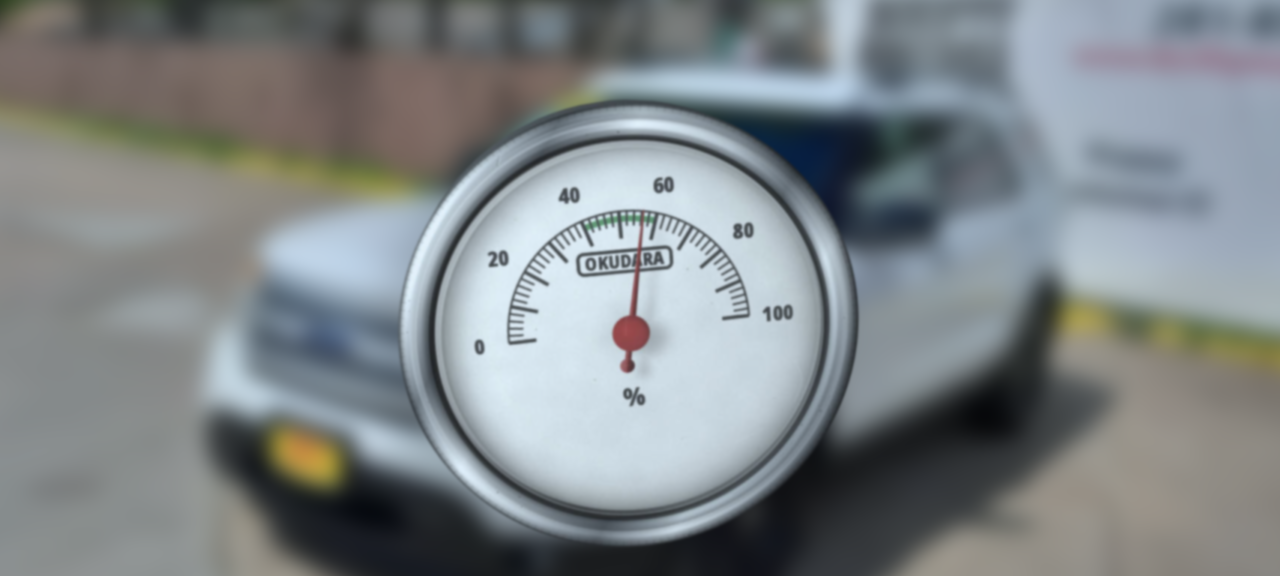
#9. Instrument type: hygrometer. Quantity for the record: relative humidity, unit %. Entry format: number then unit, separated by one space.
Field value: 56 %
